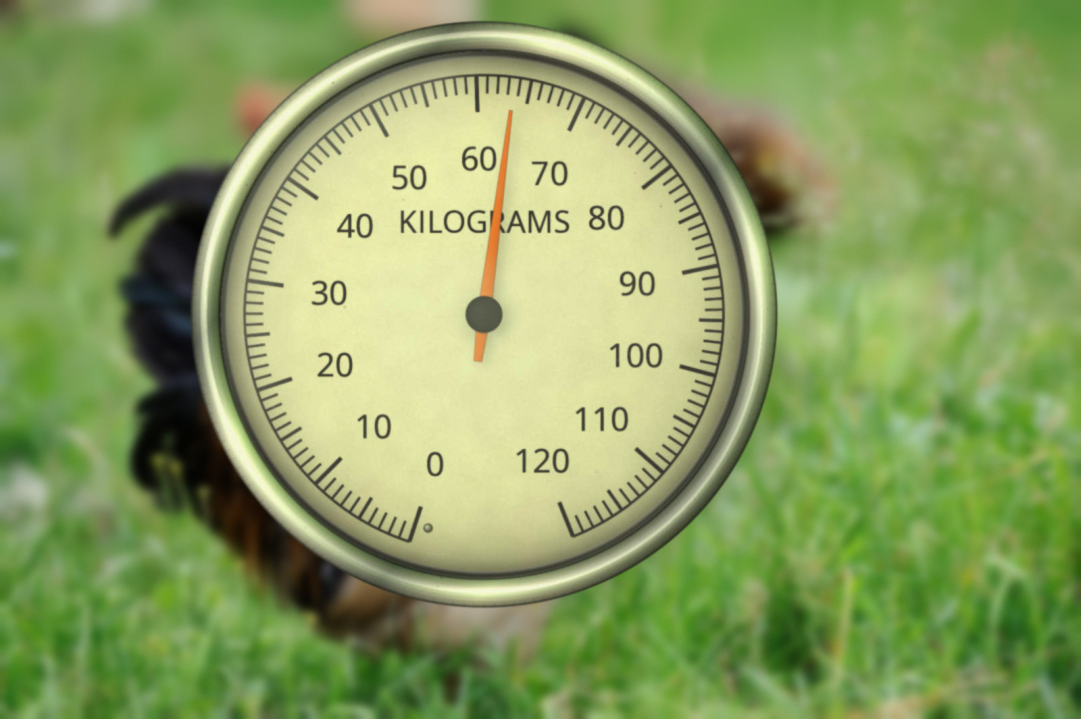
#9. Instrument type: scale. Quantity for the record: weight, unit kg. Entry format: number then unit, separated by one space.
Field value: 63.5 kg
